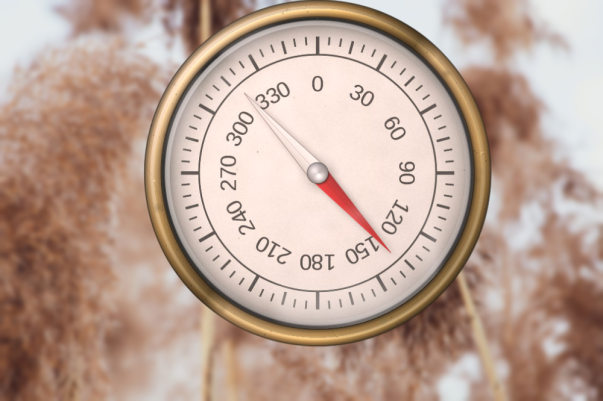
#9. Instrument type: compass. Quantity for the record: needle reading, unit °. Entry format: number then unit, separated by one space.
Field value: 137.5 °
